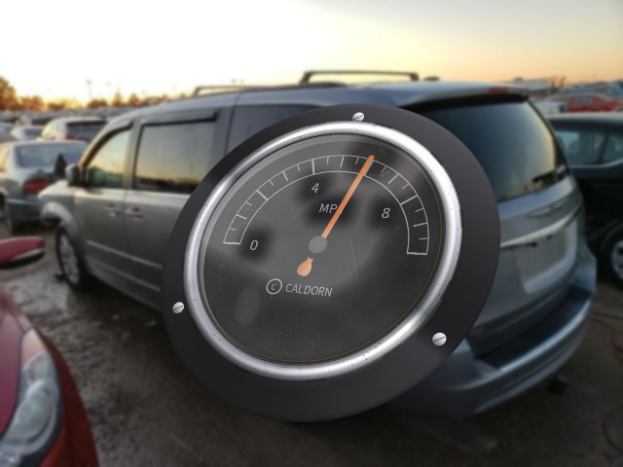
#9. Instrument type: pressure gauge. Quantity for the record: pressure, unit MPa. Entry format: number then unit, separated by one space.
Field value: 6 MPa
